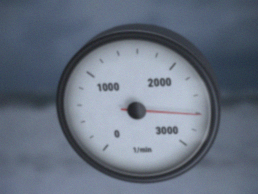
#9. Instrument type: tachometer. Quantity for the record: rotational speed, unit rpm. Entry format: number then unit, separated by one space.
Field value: 2600 rpm
